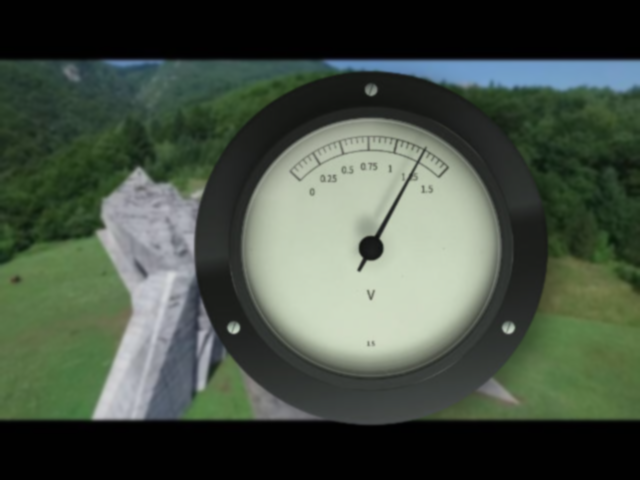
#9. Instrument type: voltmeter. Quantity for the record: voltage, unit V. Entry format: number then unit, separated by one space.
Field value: 1.25 V
